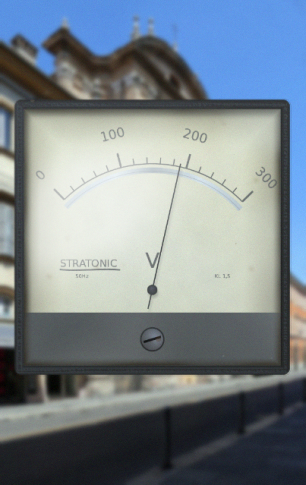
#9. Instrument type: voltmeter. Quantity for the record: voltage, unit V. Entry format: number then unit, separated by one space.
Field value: 190 V
